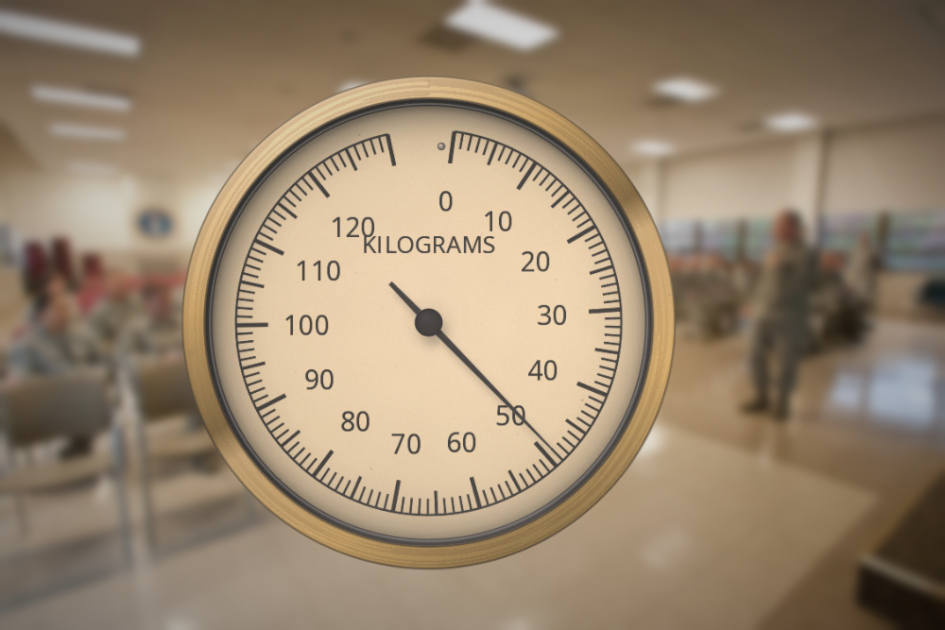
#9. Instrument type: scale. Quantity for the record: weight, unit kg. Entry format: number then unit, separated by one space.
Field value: 49 kg
